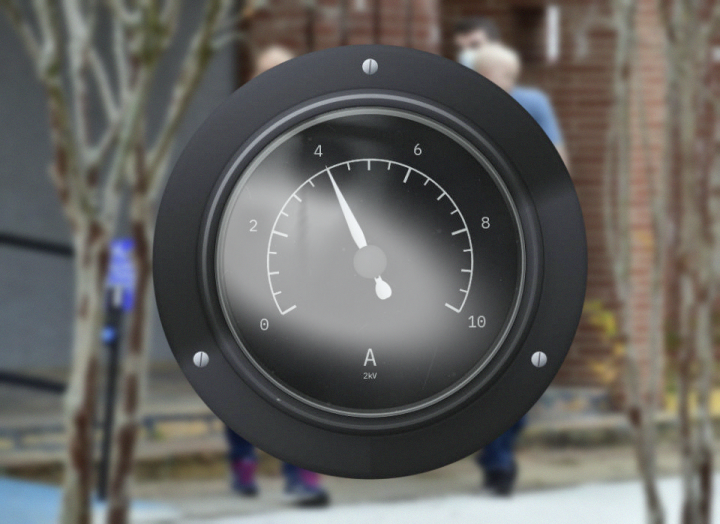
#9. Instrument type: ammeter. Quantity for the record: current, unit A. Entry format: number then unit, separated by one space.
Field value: 4 A
